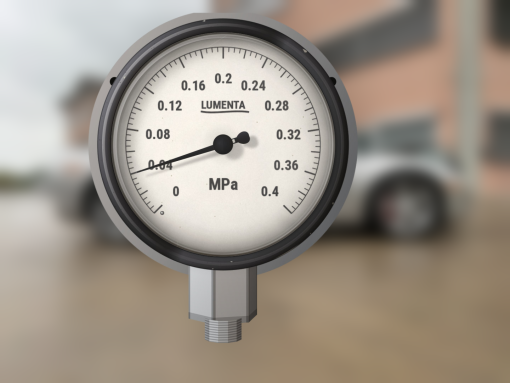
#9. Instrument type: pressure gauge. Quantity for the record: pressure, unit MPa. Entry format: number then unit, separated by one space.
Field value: 0.04 MPa
